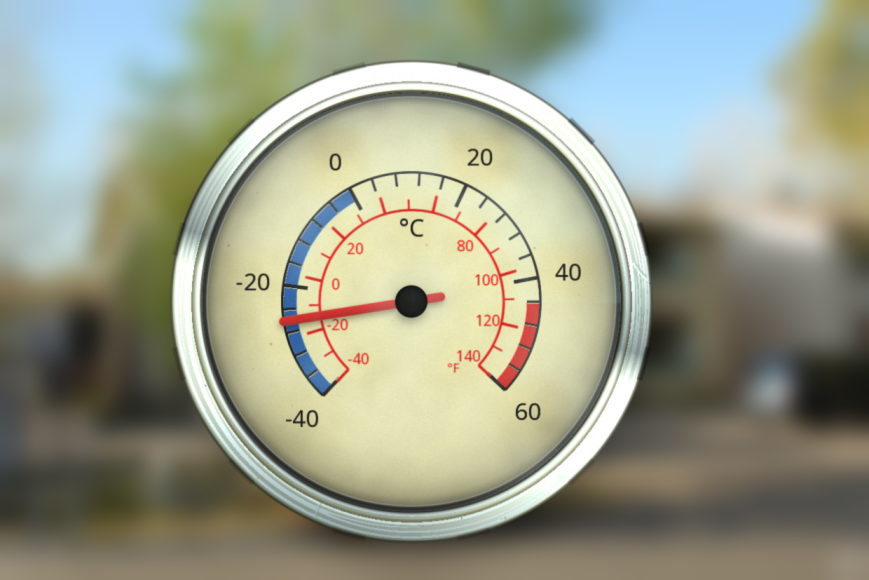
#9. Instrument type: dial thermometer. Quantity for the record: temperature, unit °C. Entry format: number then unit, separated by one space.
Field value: -26 °C
